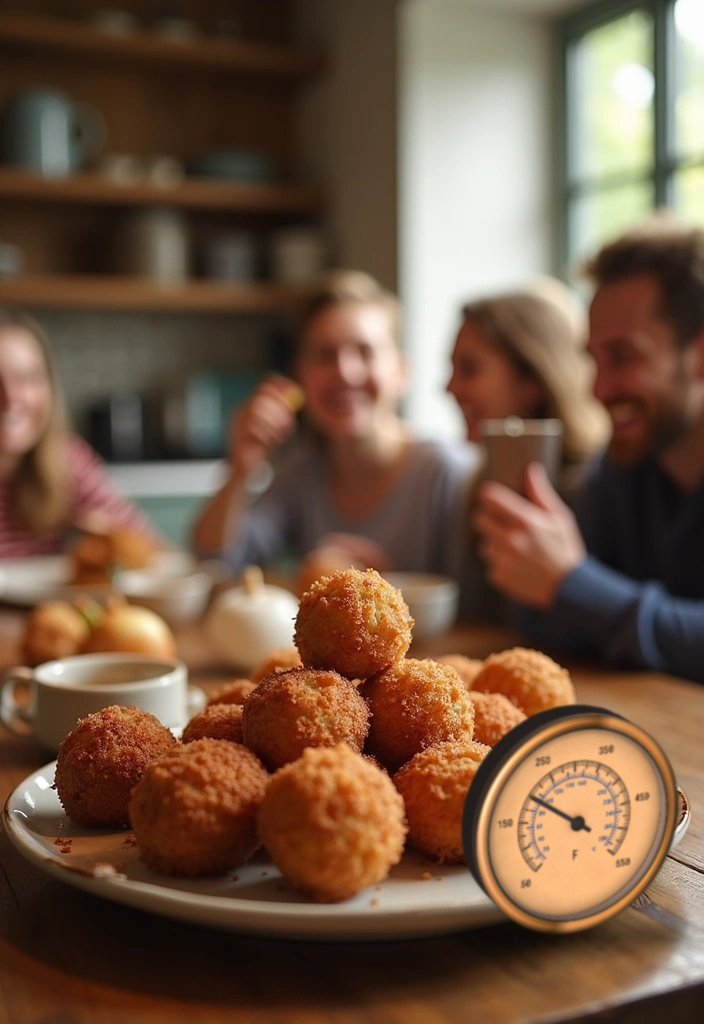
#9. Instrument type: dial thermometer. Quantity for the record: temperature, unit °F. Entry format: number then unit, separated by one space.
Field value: 200 °F
